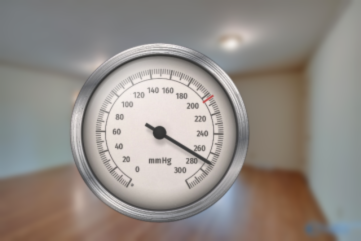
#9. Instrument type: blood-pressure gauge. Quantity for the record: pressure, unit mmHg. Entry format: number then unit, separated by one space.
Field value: 270 mmHg
